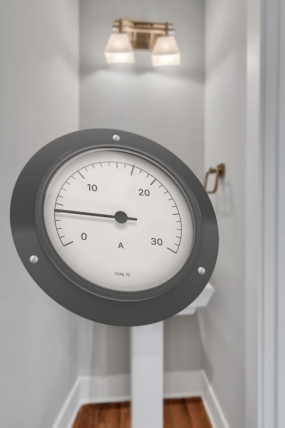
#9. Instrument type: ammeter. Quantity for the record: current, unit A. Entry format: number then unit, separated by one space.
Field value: 4 A
